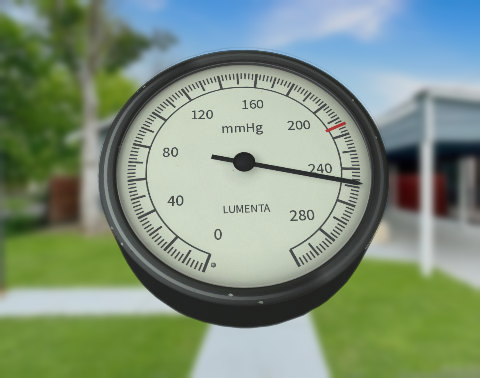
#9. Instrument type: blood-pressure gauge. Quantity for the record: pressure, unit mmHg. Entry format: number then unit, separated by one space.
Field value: 250 mmHg
